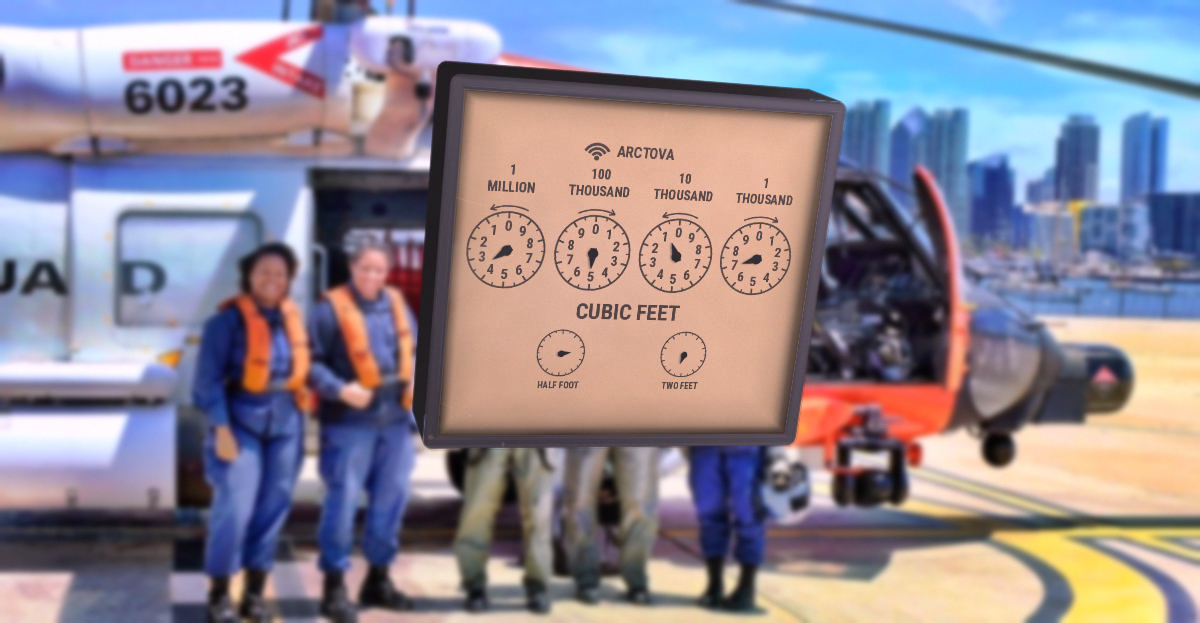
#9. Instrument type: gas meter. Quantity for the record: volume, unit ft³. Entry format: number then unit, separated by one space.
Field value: 350700 ft³
